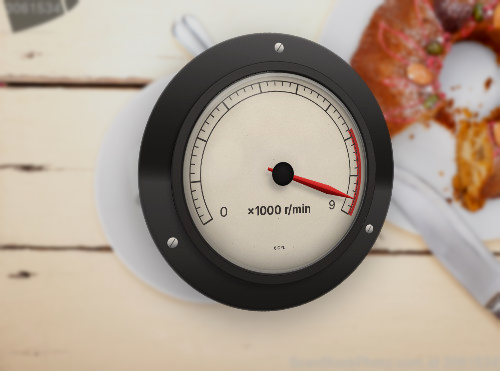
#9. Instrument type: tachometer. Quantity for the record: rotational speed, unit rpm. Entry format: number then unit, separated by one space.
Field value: 8600 rpm
